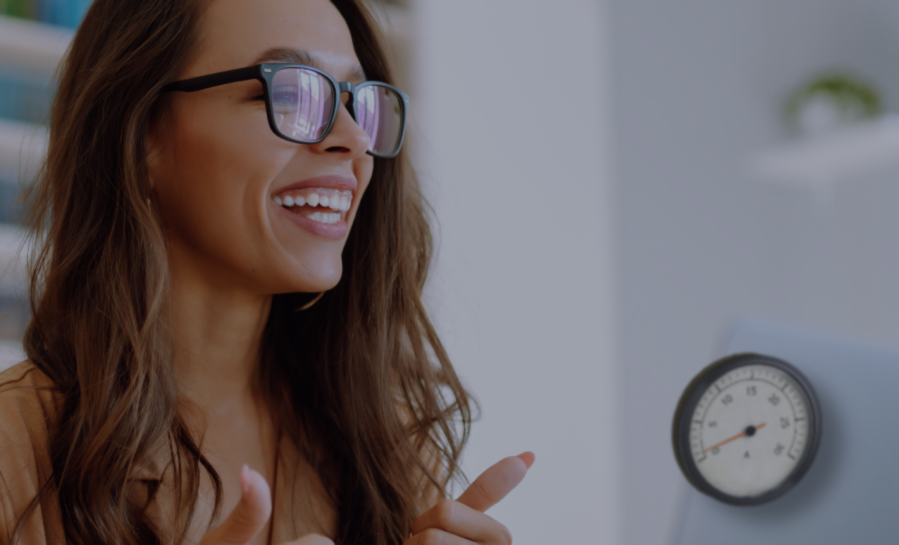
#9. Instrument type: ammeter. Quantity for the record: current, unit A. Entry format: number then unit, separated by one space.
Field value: 1 A
